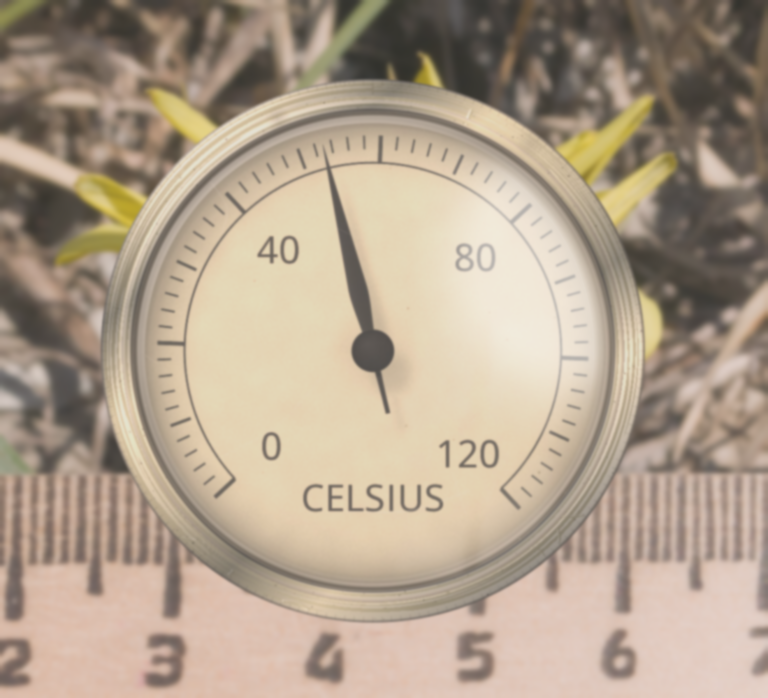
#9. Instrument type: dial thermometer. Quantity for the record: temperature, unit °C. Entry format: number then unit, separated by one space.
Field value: 53 °C
